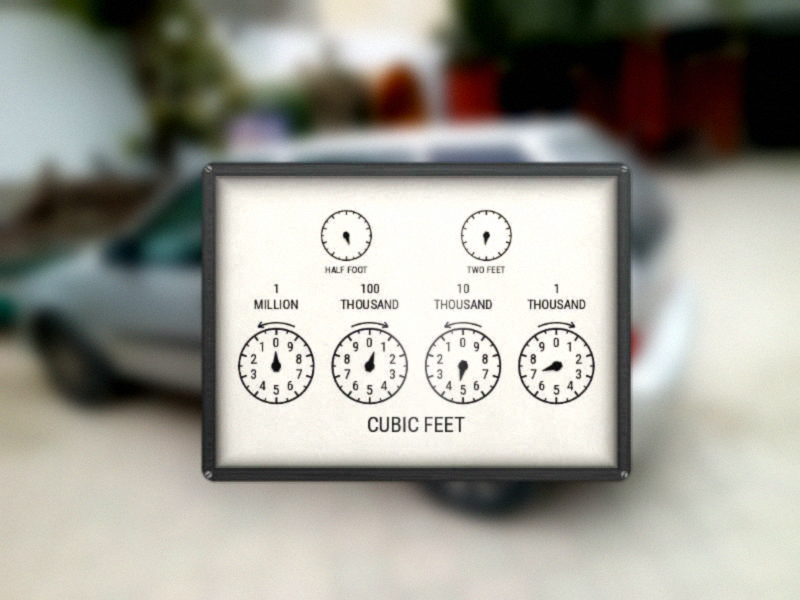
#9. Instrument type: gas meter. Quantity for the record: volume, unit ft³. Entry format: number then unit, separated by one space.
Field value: 4700 ft³
